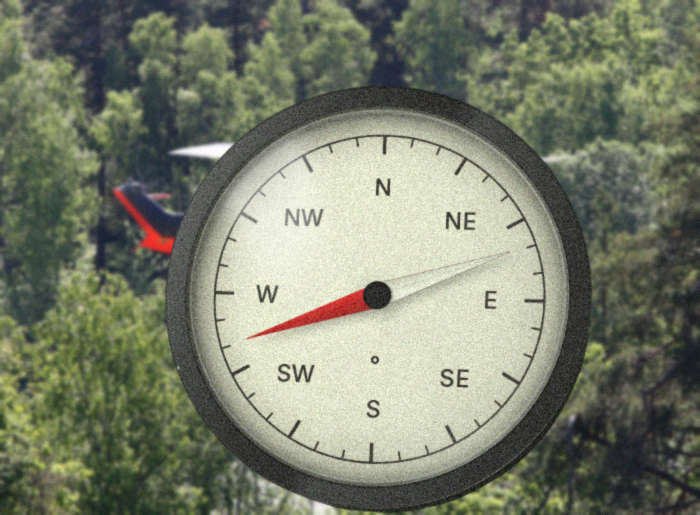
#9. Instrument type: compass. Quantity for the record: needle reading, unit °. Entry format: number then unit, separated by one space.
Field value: 250 °
